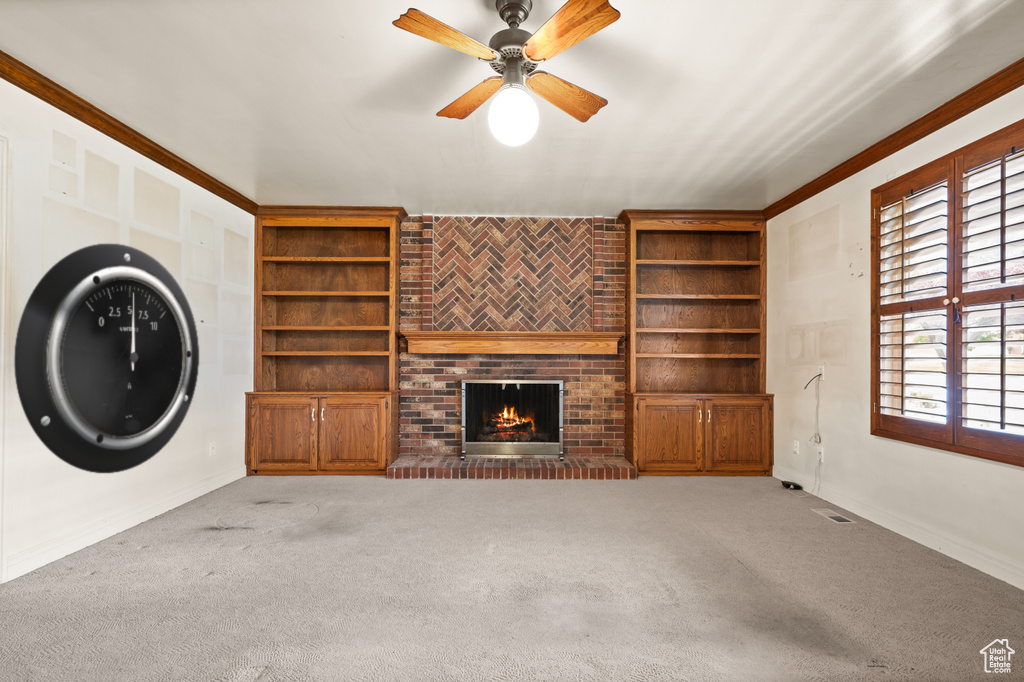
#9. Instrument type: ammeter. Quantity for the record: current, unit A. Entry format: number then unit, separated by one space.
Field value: 5 A
